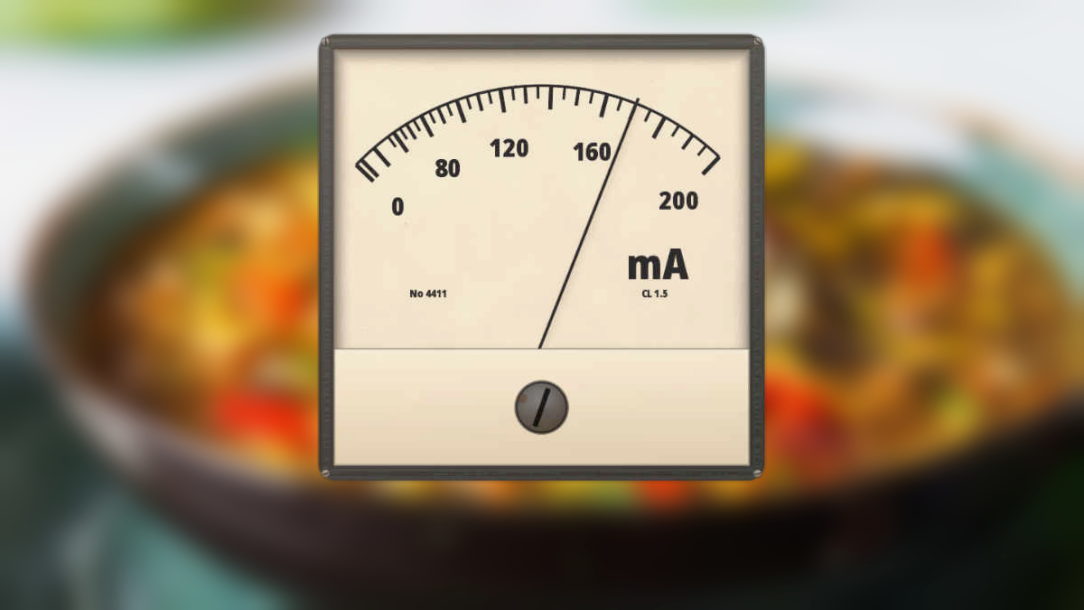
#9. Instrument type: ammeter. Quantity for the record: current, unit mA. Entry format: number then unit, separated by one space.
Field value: 170 mA
